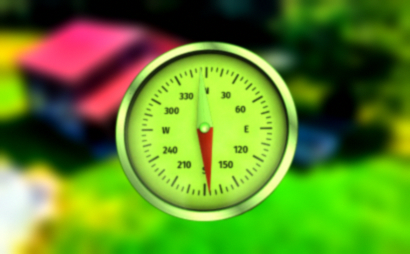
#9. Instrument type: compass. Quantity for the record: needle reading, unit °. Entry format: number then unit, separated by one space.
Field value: 175 °
